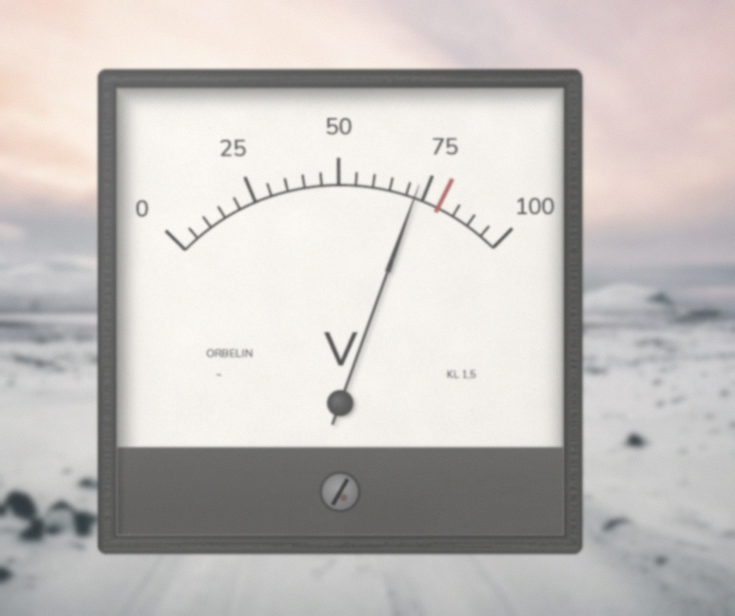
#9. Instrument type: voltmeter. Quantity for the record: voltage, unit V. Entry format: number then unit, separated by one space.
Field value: 72.5 V
